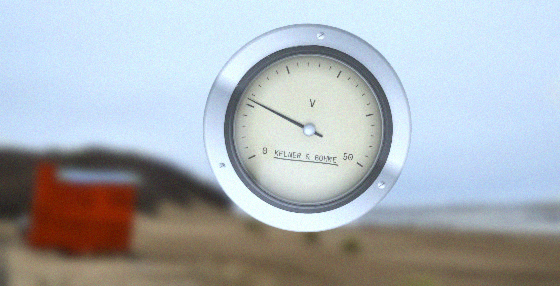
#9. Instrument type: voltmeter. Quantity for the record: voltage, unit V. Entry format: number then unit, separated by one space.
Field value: 11 V
